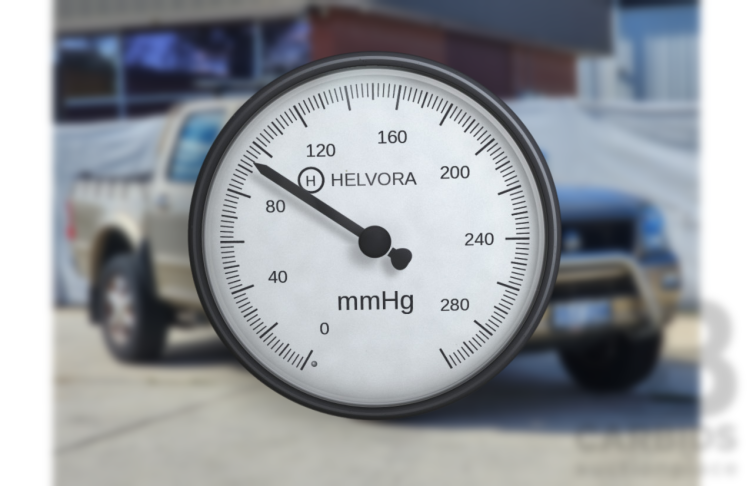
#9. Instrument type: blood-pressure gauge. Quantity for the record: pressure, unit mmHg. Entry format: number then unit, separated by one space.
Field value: 94 mmHg
